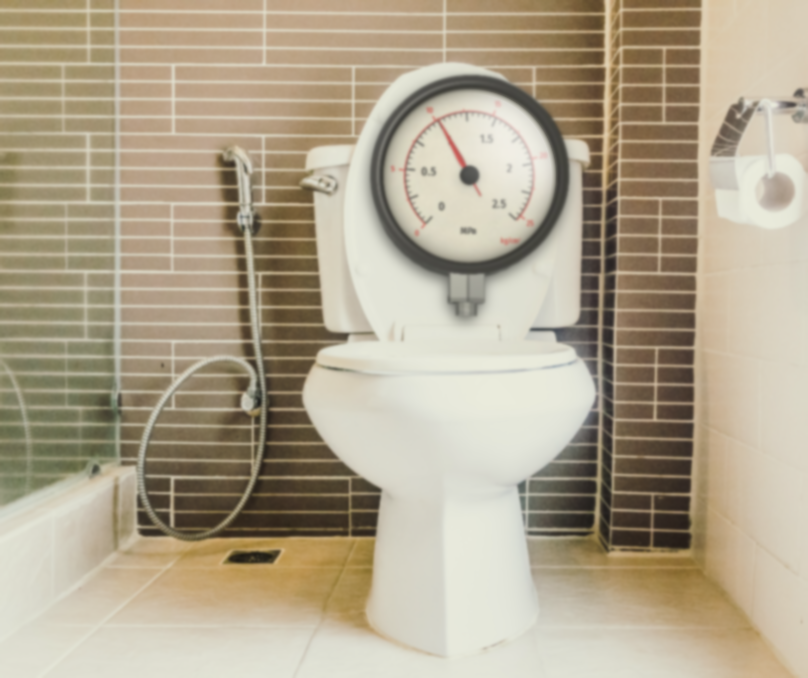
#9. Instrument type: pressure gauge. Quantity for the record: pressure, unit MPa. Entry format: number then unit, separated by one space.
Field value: 1 MPa
